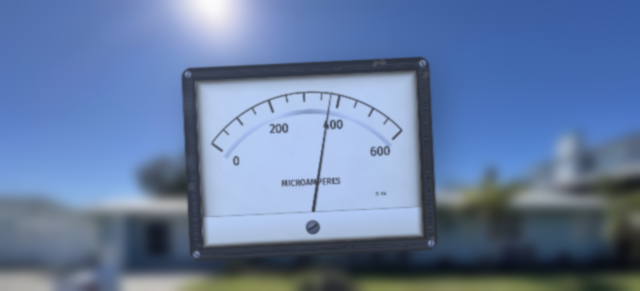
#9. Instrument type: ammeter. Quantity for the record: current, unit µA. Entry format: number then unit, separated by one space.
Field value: 375 µA
